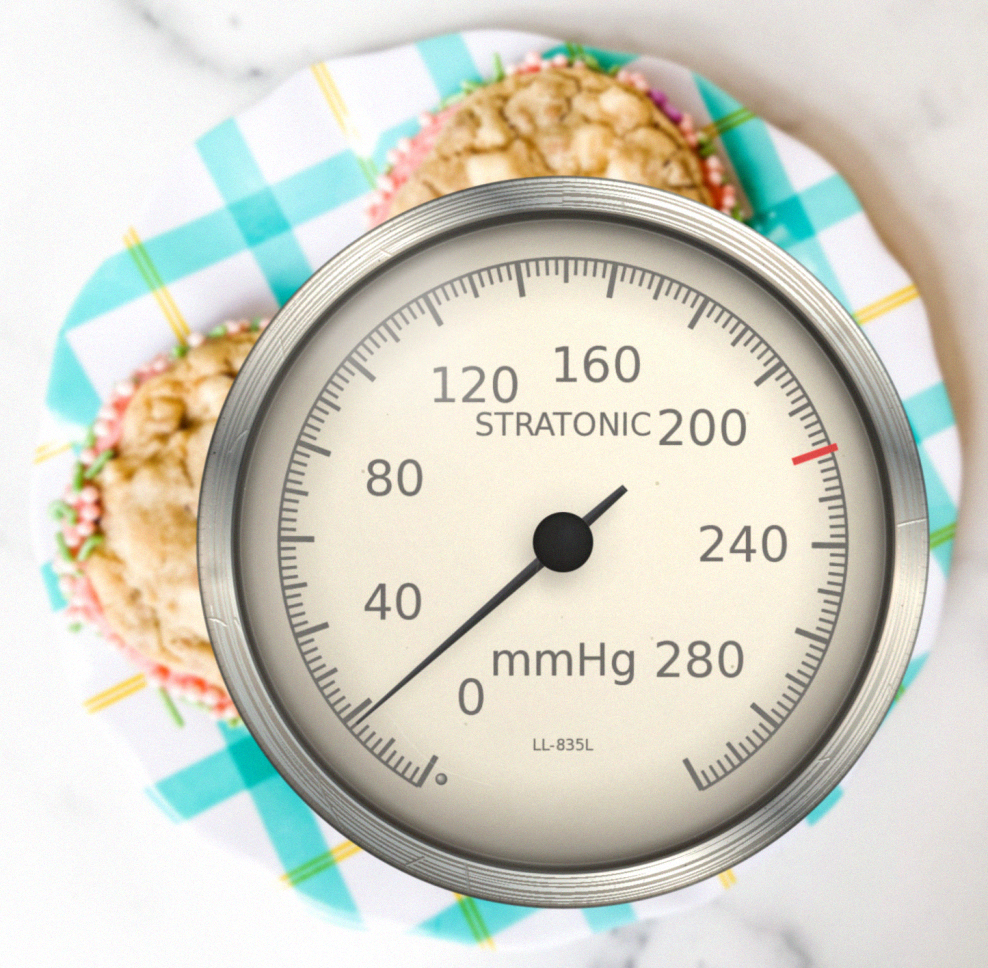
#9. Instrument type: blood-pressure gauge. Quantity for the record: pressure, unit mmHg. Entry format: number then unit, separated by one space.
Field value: 18 mmHg
